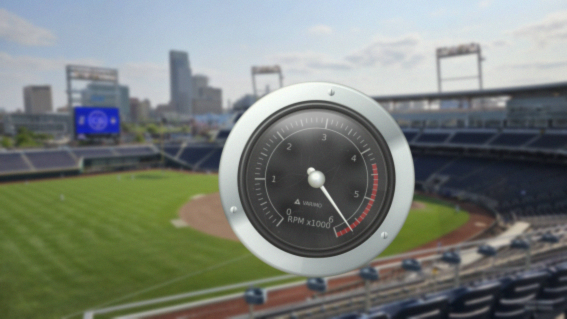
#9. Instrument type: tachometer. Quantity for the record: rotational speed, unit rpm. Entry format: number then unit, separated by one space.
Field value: 5700 rpm
